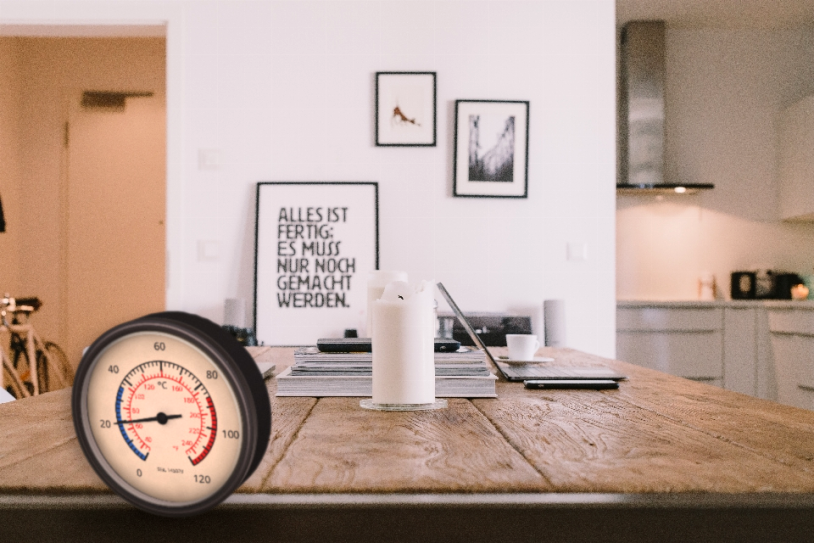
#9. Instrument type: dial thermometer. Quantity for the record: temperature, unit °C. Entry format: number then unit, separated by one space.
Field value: 20 °C
